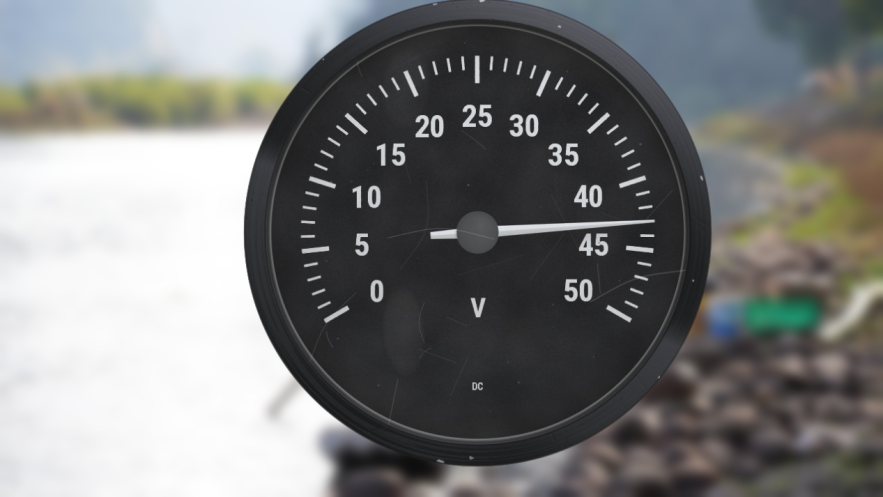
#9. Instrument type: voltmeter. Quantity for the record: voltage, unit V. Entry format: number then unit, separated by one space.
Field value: 43 V
